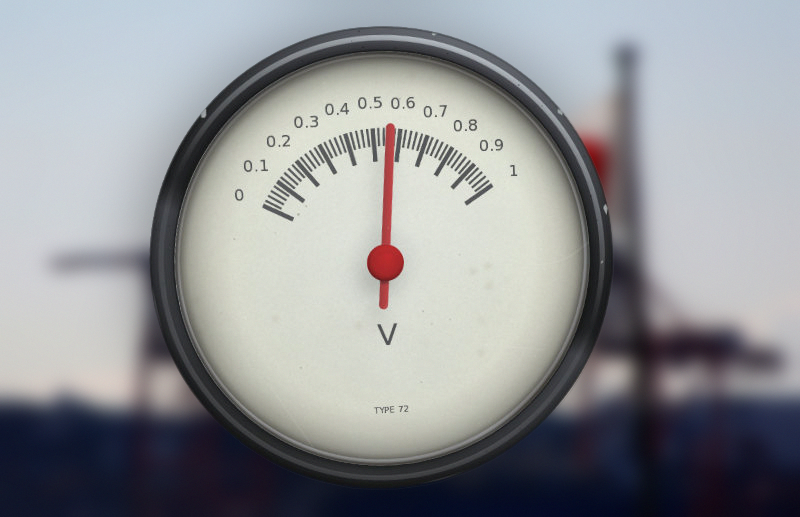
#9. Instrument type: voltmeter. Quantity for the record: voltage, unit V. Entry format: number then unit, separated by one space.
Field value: 0.56 V
